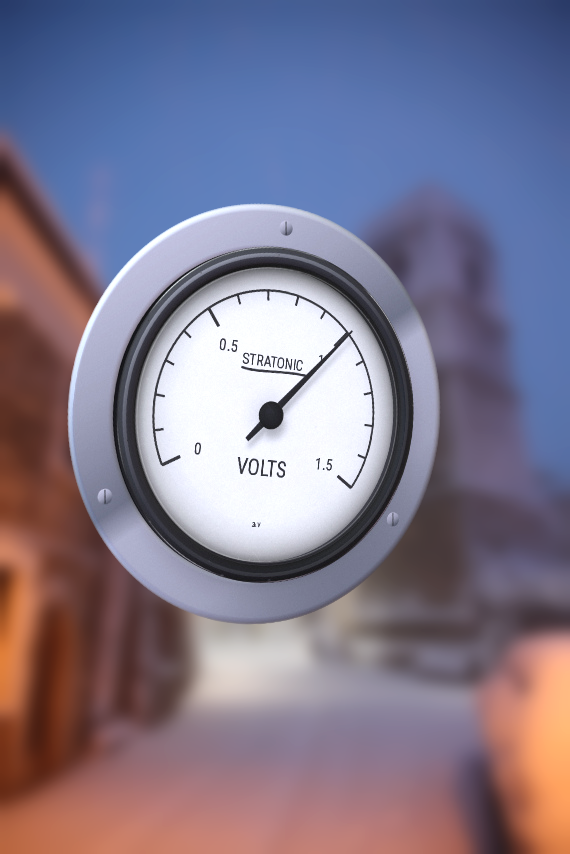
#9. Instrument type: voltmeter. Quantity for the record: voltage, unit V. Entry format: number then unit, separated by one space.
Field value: 1 V
